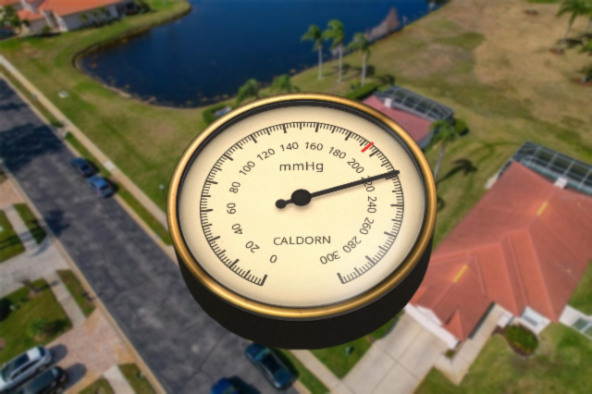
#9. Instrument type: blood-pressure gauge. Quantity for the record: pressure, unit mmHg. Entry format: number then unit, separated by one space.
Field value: 220 mmHg
